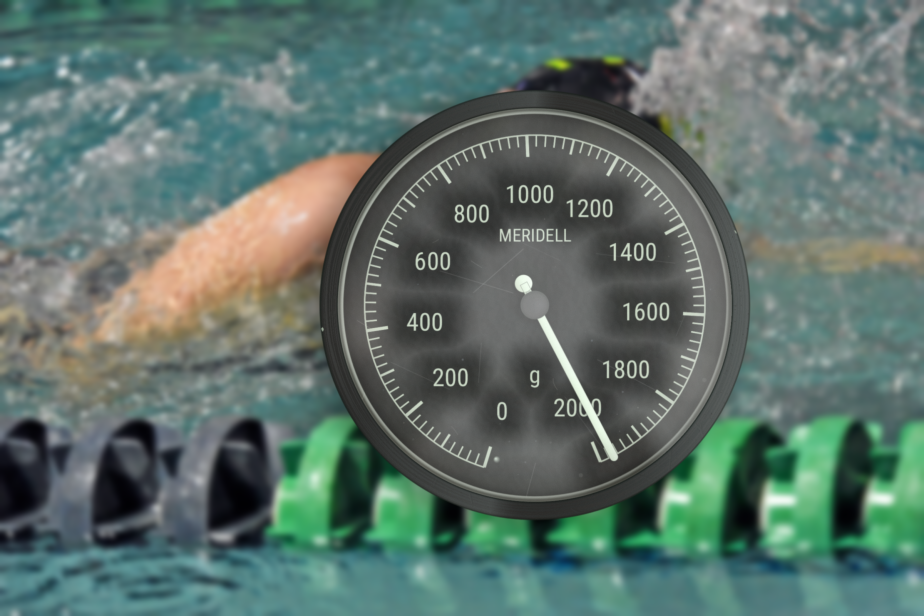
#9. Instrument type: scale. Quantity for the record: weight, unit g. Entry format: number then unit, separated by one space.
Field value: 1970 g
